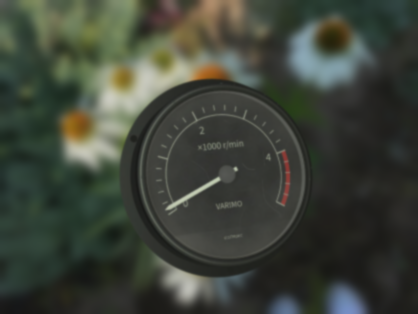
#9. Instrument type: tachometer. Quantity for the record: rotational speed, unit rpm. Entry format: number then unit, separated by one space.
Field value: 100 rpm
